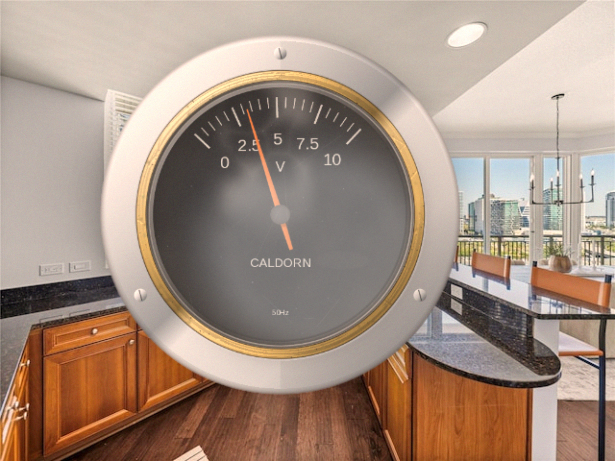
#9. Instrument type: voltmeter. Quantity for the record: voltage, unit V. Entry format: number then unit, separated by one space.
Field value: 3.25 V
